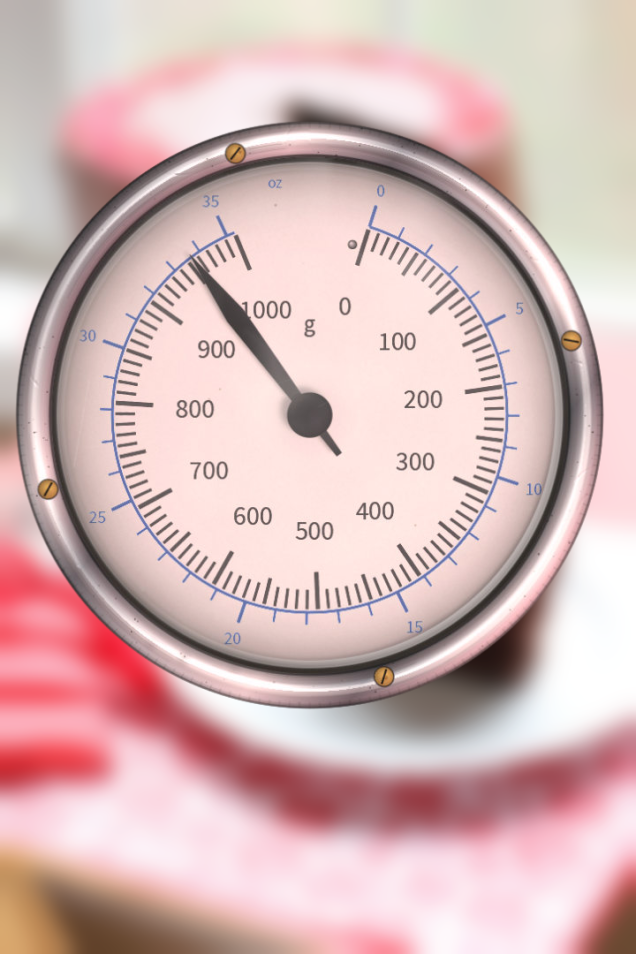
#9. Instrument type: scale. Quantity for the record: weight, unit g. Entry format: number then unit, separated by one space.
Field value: 955 g
